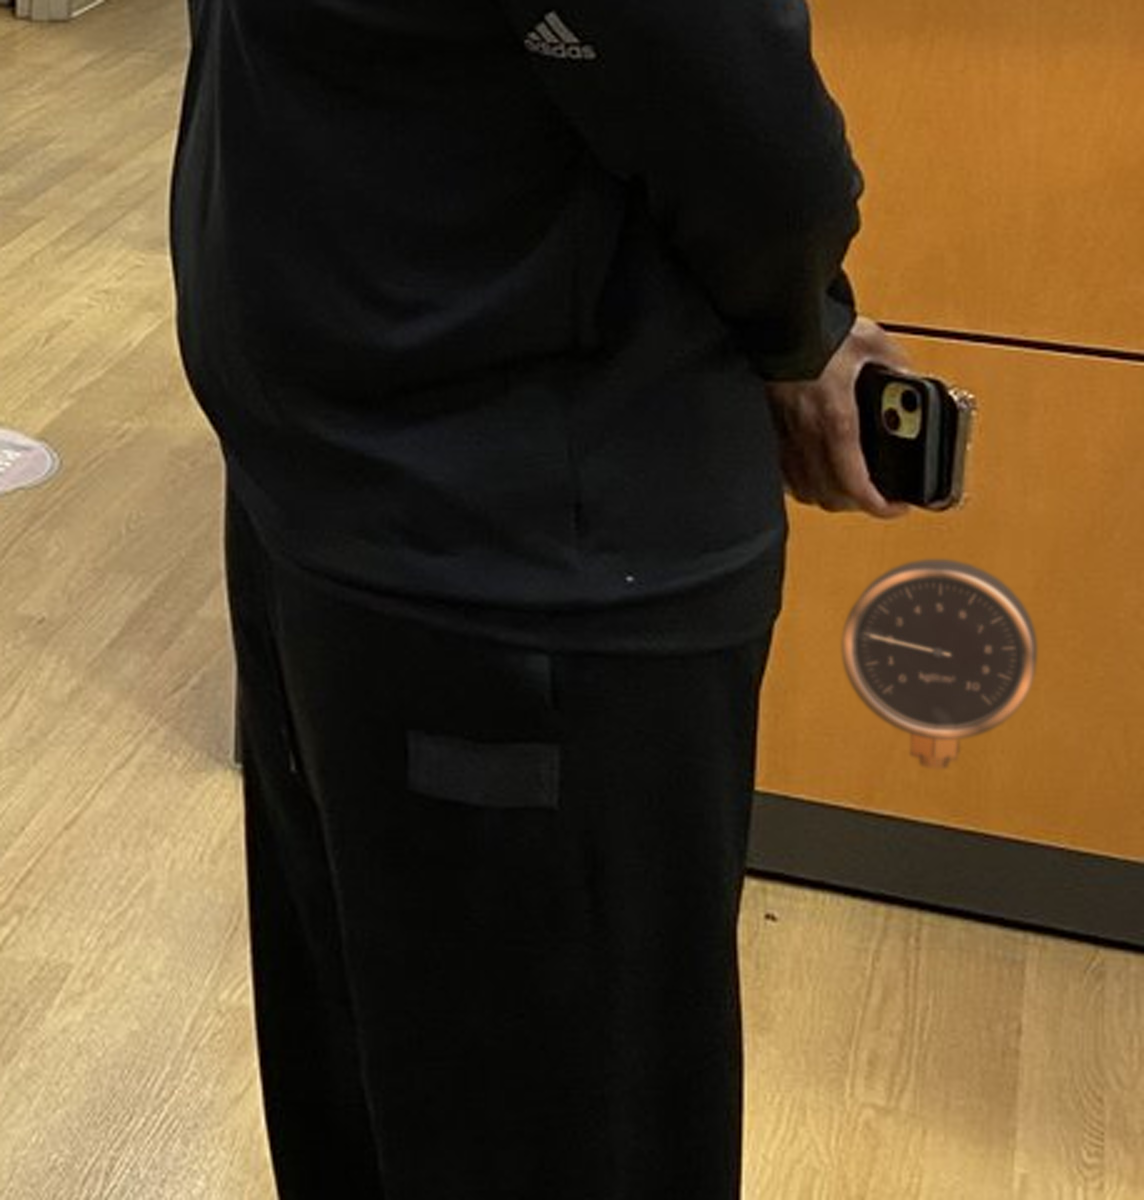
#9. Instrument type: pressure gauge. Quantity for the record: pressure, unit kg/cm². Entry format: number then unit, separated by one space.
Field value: 2 kg/cm²
